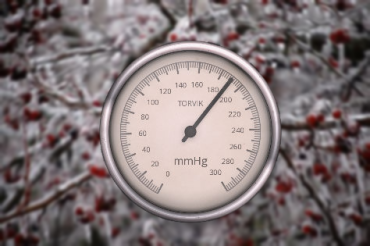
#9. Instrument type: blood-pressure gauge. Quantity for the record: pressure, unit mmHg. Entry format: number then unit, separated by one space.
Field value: 190 mmHg
